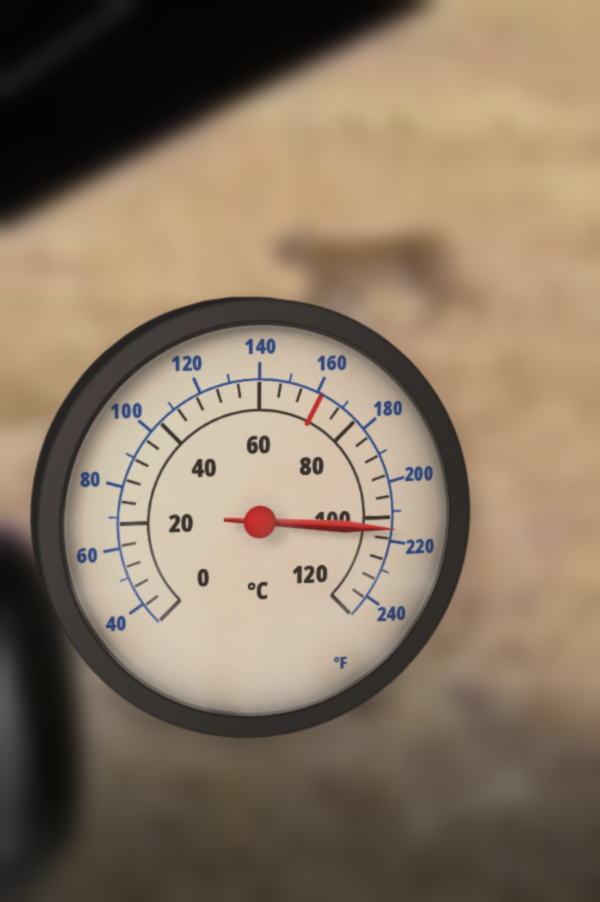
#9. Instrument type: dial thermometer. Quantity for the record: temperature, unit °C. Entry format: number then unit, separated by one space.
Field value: 102 °C
